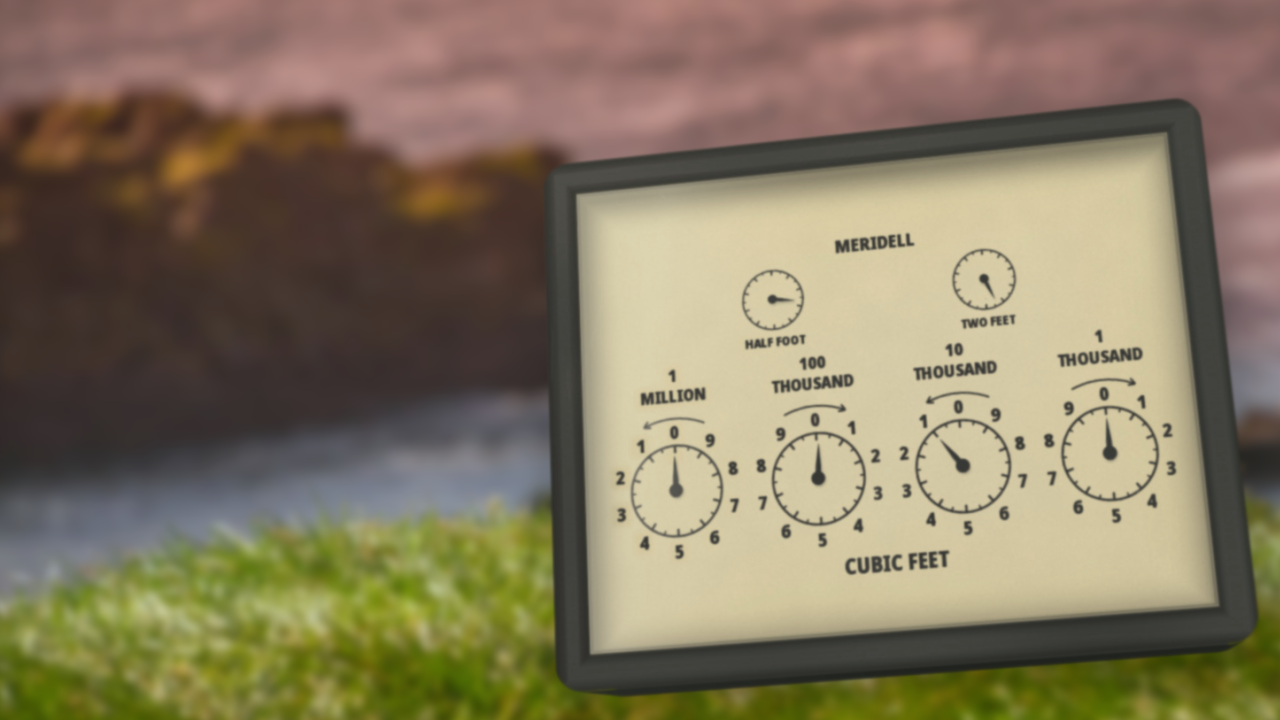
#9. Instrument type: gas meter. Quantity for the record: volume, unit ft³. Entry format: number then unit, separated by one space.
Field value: 1000 ft³
